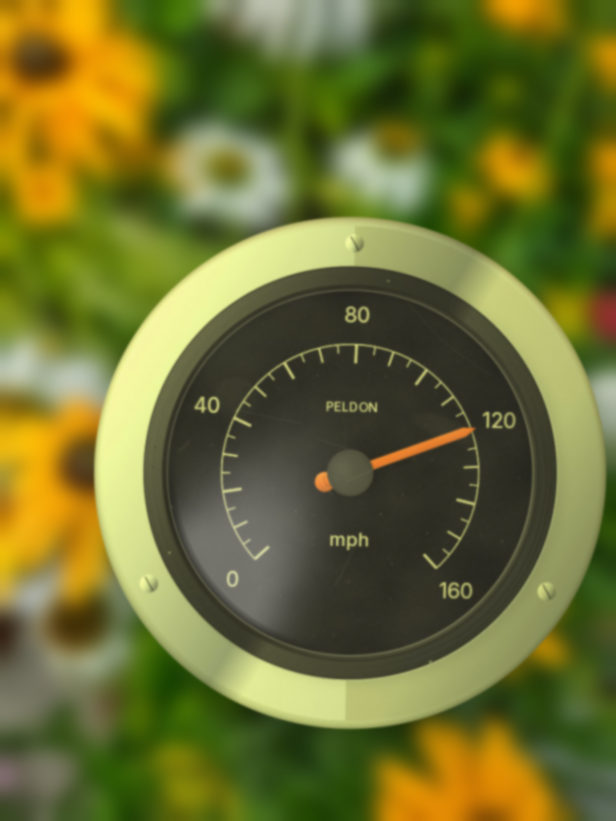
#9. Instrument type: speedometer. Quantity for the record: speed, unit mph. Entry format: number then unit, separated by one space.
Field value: 120 mph
